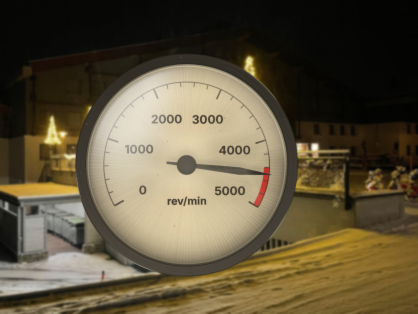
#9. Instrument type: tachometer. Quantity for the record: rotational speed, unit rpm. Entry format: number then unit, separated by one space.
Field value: 4500 rpm
